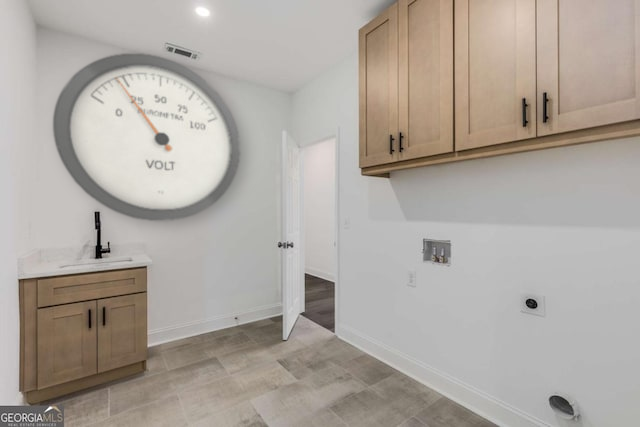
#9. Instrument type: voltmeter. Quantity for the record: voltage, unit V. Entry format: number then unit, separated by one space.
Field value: 20 V
